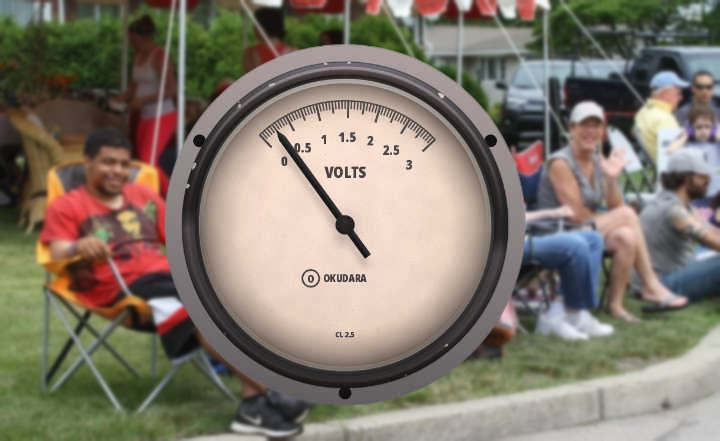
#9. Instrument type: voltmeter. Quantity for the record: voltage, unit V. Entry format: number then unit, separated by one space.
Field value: 0.25 V
